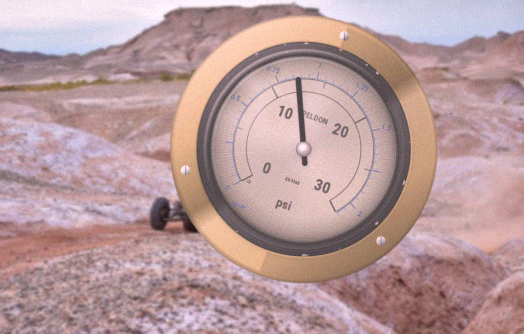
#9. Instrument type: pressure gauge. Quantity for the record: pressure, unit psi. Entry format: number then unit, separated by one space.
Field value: 12.5 psi
